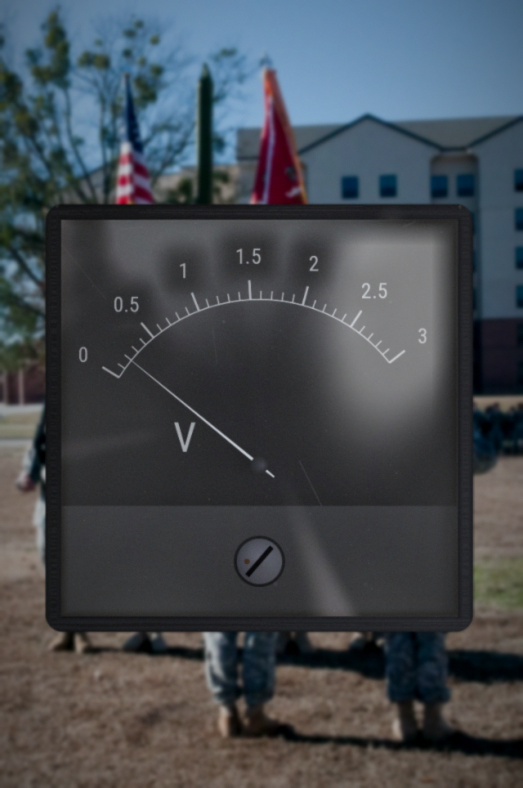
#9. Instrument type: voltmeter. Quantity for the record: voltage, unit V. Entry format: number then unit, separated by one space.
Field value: 0.2 V
